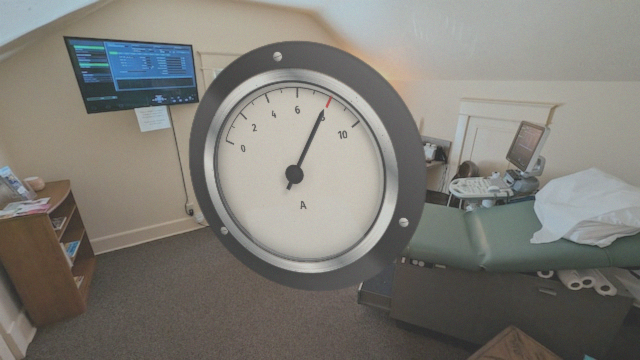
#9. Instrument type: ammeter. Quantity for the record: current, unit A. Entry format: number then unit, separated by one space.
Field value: 8 A
